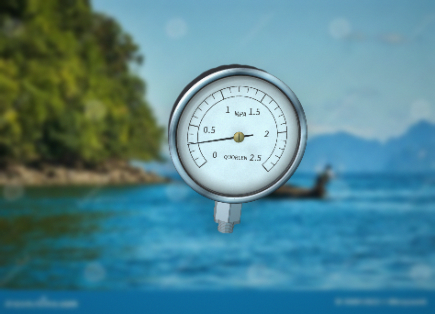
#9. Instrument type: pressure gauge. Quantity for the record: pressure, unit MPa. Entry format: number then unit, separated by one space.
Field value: 0.3 MPa
